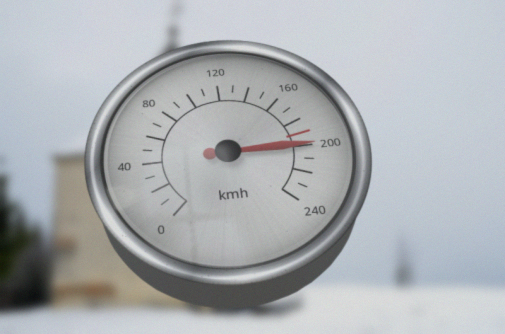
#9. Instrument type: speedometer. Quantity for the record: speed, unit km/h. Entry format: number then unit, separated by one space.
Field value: 200 km/h
